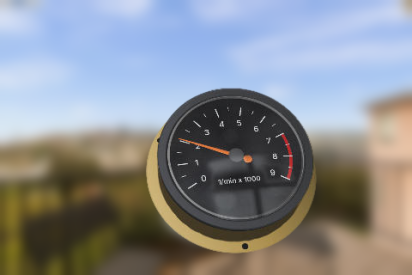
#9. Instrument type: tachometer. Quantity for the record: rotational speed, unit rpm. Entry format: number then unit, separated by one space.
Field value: 2000 rpm
